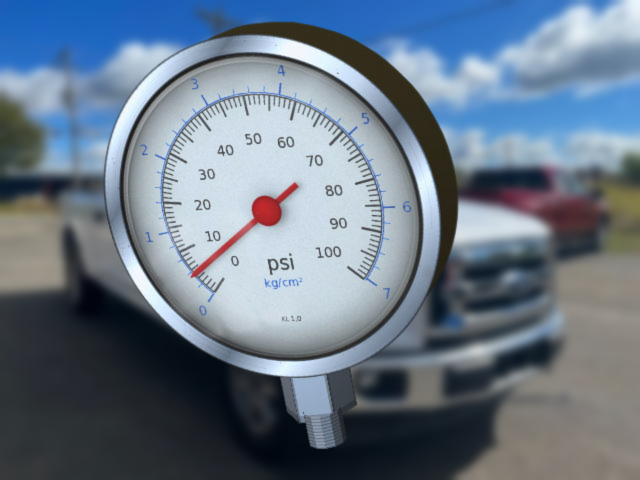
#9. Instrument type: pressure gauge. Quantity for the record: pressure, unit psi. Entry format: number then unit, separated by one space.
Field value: 5 psi
